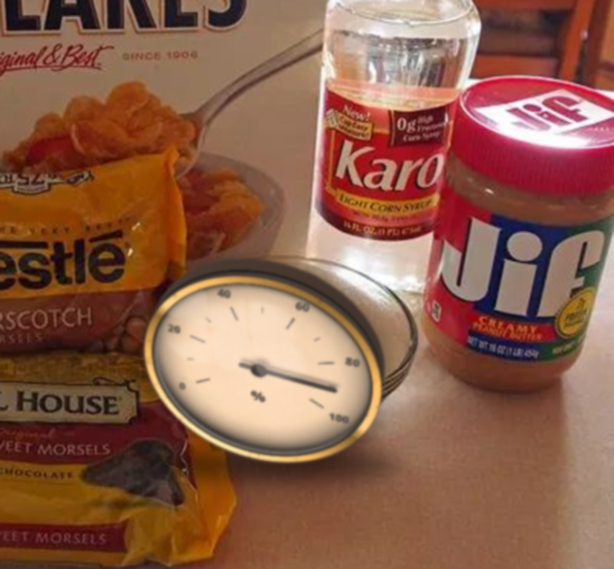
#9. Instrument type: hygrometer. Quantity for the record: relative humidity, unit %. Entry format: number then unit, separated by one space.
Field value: 90 %
